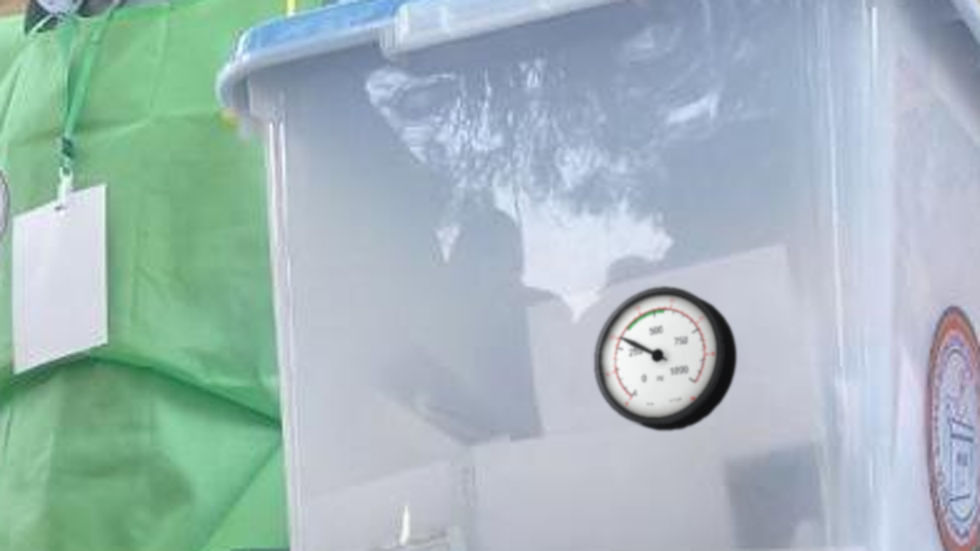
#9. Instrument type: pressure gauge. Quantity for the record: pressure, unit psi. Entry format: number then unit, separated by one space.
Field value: 300 psi
